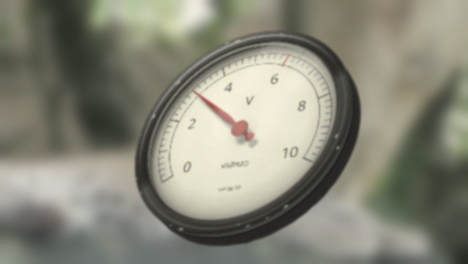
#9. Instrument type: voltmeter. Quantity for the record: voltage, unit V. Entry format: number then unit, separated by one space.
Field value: 3 V
